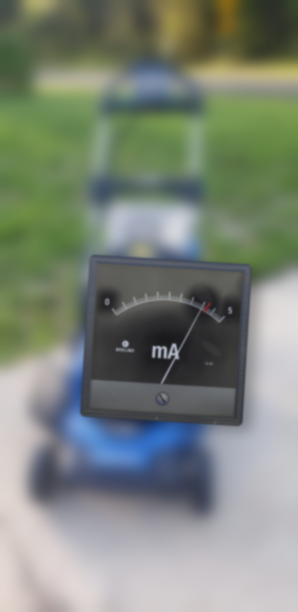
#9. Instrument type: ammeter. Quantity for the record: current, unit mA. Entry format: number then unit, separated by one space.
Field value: 4 mA
